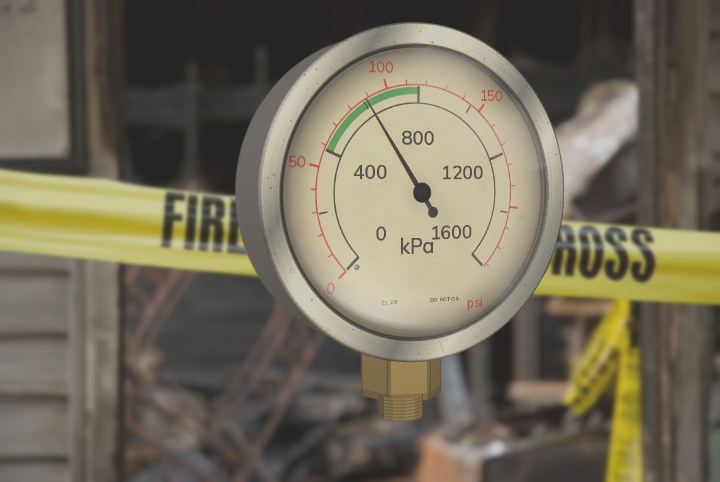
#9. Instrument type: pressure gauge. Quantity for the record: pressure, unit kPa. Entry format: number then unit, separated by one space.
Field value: 600 kPa
